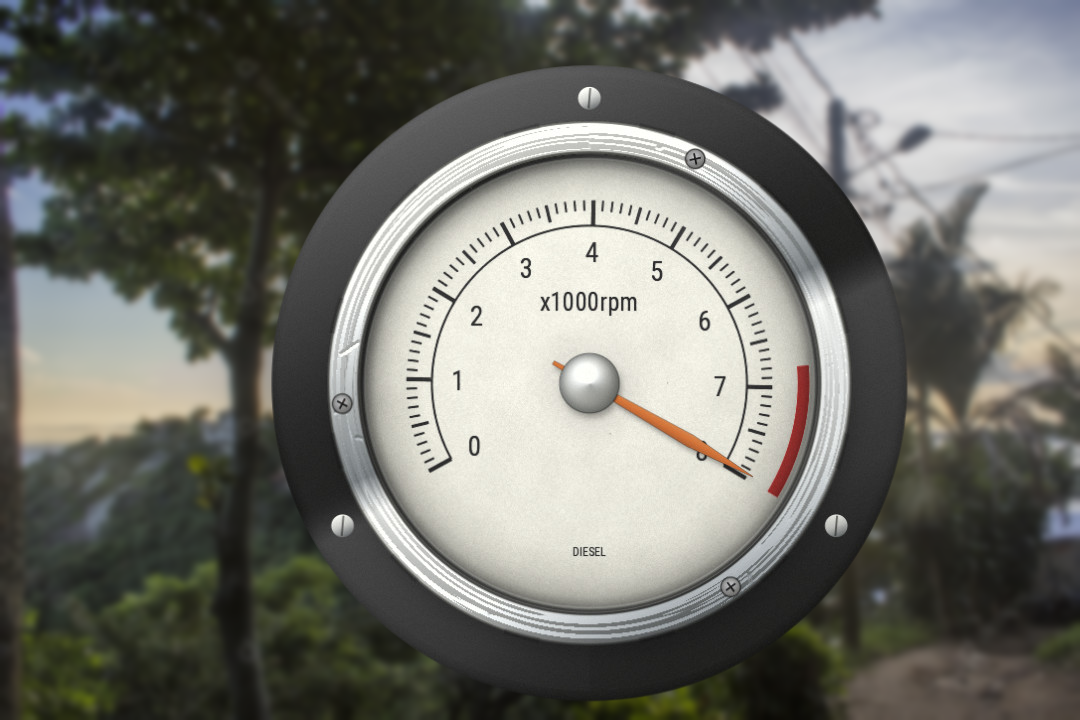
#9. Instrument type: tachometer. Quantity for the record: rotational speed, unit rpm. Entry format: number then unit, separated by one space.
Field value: 7950 rpm
